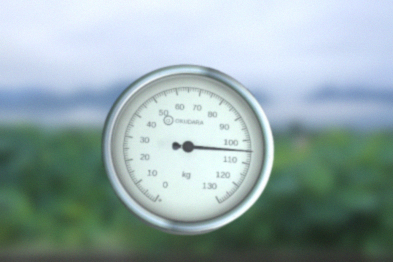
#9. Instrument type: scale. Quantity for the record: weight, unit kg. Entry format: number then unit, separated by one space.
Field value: 105 kg
